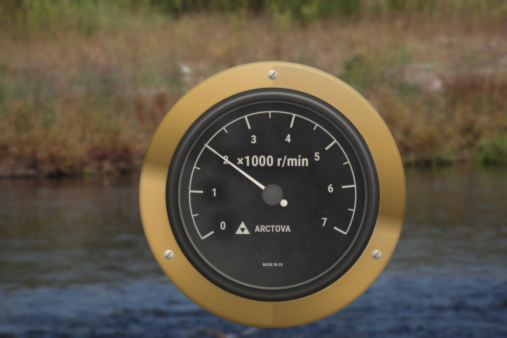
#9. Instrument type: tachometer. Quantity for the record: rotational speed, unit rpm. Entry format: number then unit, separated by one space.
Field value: 2000 rpm
